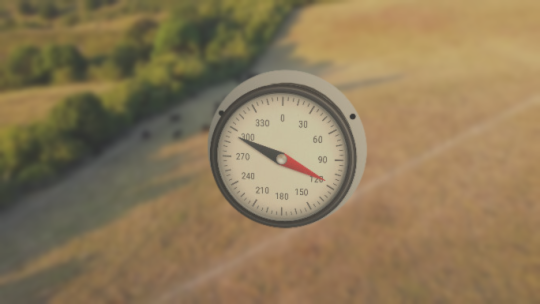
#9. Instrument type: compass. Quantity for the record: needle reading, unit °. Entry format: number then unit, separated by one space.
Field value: 115 °
